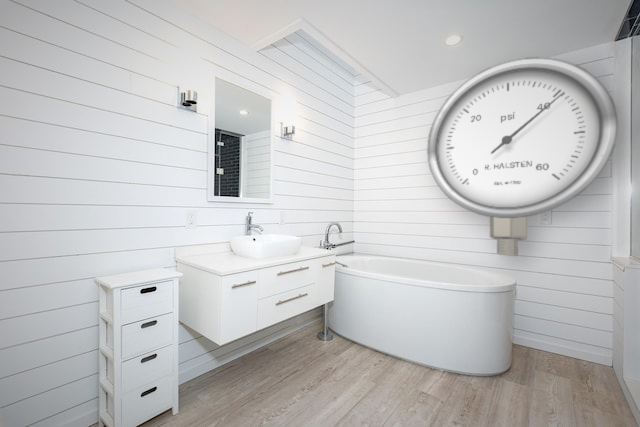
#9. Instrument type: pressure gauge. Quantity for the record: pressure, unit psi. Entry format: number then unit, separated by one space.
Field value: 41 psi
